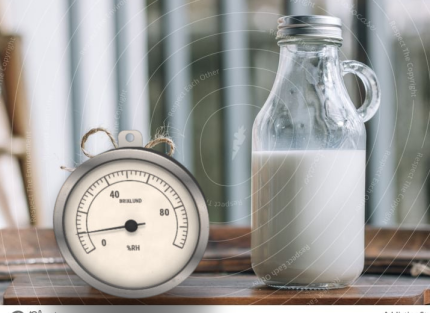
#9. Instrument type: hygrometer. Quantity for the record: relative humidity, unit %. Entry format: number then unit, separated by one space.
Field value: 10 %
